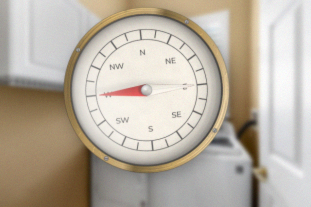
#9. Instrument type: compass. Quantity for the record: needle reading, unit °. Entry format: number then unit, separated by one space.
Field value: 270 °
